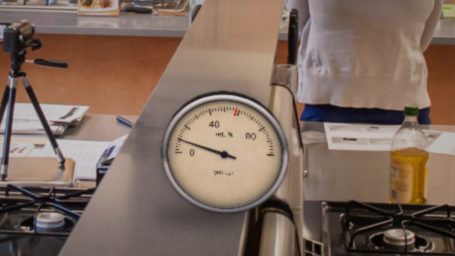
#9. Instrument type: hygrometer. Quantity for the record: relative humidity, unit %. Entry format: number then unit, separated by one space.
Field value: 10 %
